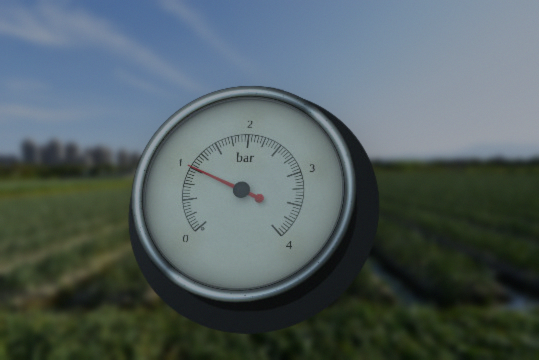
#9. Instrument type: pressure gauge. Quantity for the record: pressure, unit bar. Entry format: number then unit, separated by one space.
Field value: 1 bar
